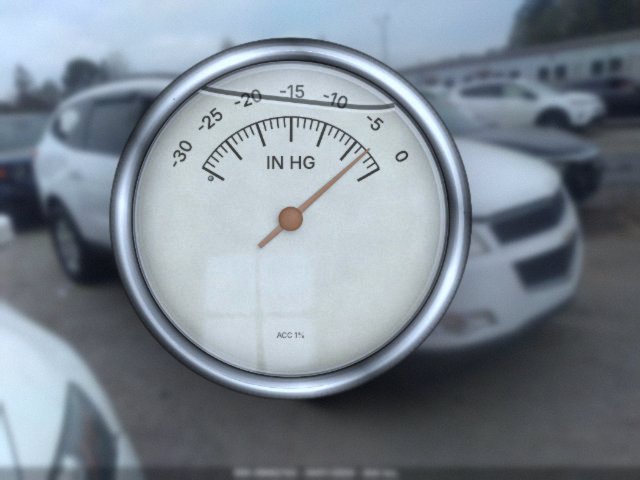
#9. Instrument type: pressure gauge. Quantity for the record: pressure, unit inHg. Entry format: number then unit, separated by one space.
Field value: -3 inHg
